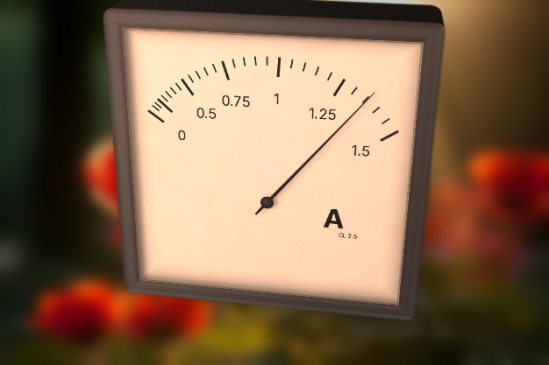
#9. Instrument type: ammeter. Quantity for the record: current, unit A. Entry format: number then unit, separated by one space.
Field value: 1.35 A
